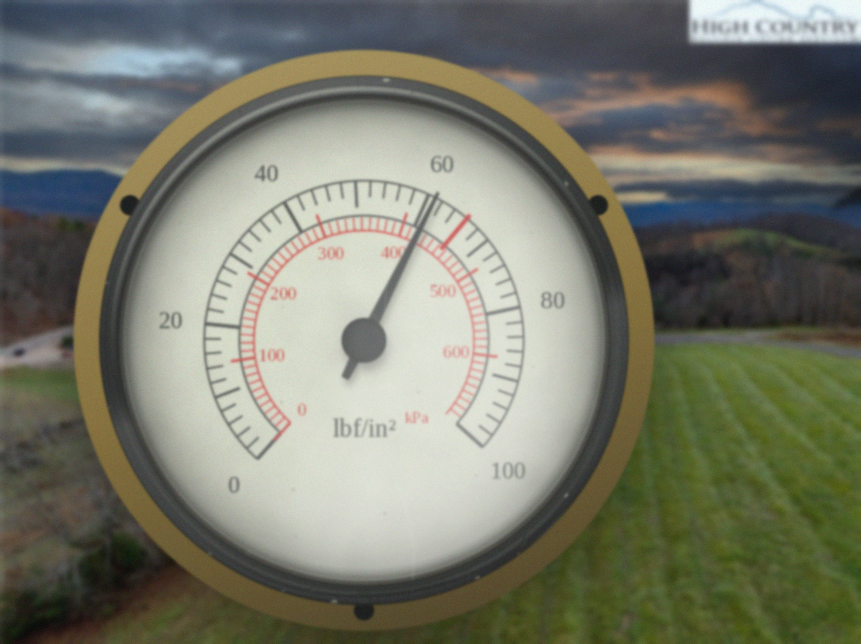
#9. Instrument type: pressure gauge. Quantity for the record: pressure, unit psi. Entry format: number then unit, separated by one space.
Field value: 61 psi
